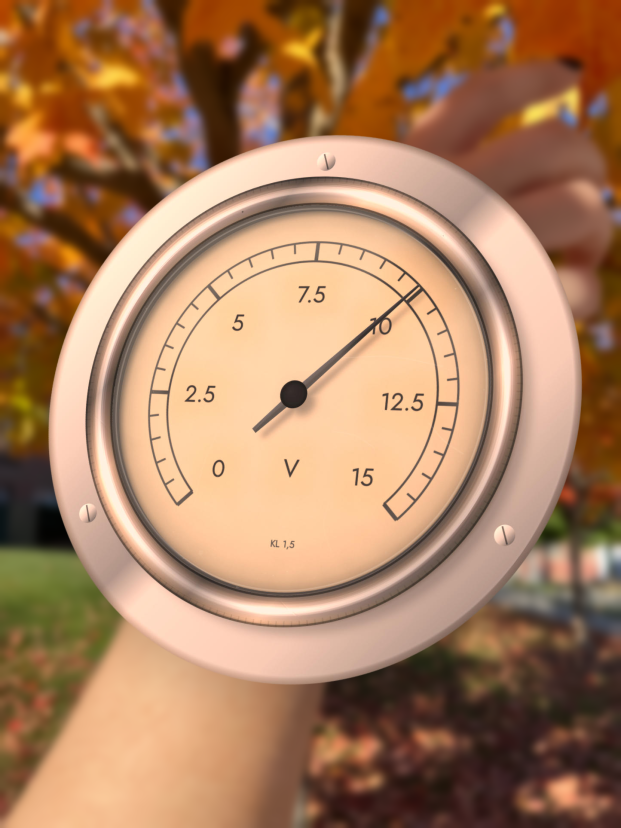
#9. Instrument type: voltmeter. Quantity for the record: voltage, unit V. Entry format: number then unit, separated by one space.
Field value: 10 V
